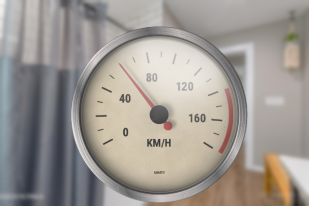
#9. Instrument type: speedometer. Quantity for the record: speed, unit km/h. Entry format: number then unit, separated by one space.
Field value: 60 km/h
